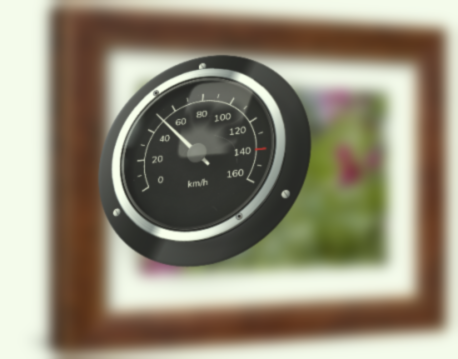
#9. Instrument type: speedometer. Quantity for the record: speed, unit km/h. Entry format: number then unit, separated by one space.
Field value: 50 km/h
